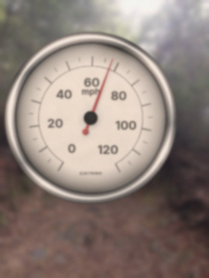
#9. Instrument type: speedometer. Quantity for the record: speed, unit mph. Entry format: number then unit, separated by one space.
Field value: 67.5 mph
